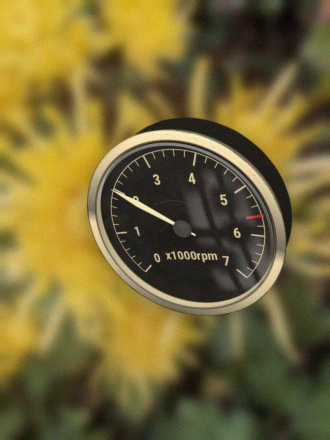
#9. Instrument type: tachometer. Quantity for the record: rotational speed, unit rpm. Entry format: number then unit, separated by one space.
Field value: 2000 rpm
